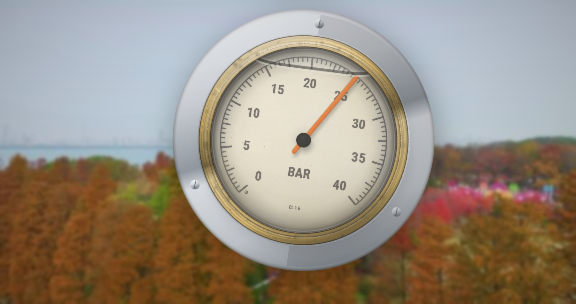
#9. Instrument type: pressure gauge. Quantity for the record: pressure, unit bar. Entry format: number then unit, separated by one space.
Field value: 25 bar
